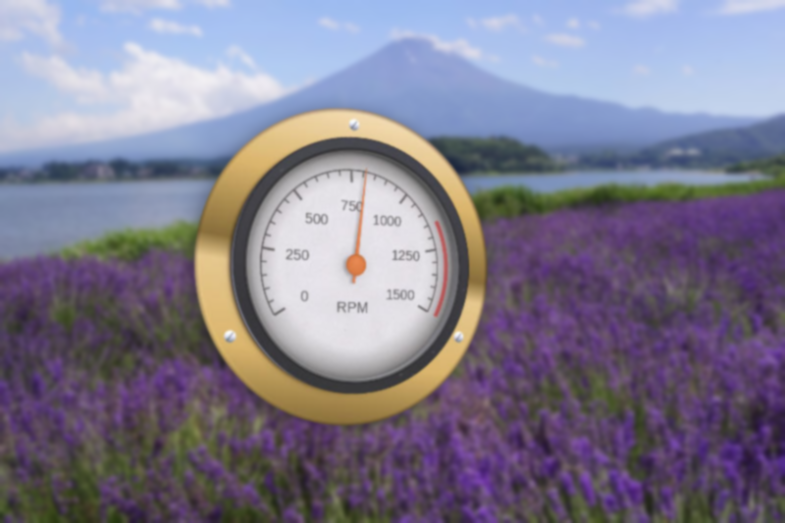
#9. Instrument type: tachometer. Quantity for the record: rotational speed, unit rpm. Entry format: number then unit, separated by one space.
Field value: 800 rpm
